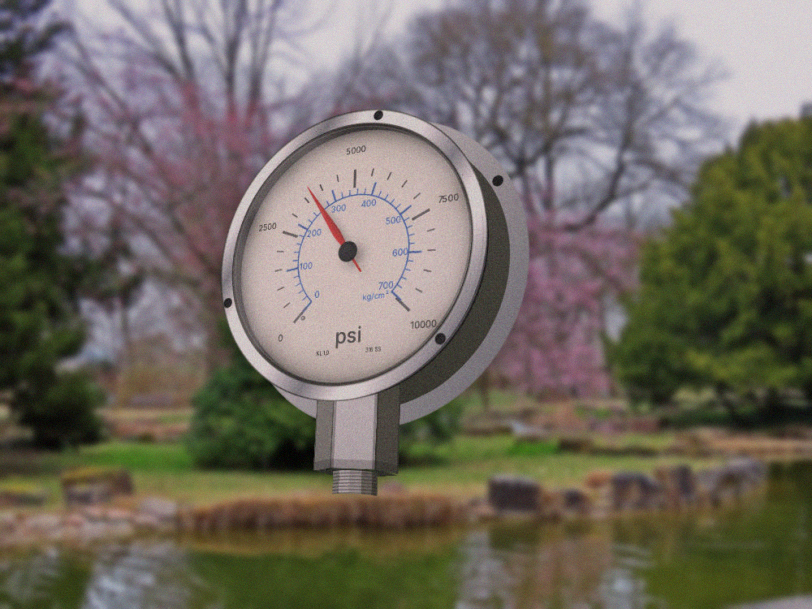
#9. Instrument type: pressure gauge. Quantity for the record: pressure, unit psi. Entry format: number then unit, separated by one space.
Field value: 3750 psi
